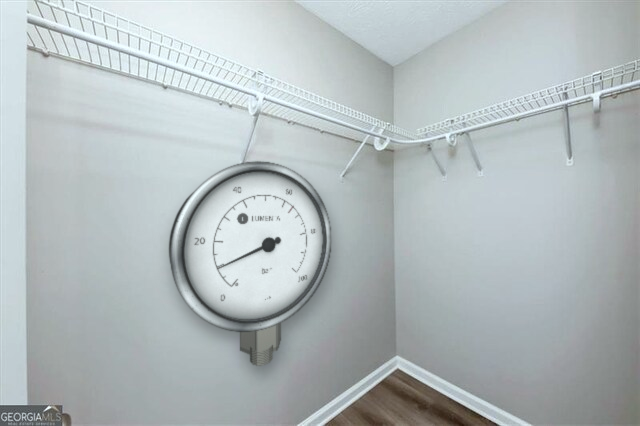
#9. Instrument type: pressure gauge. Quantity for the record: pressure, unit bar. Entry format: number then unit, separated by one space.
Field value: 10 bar
